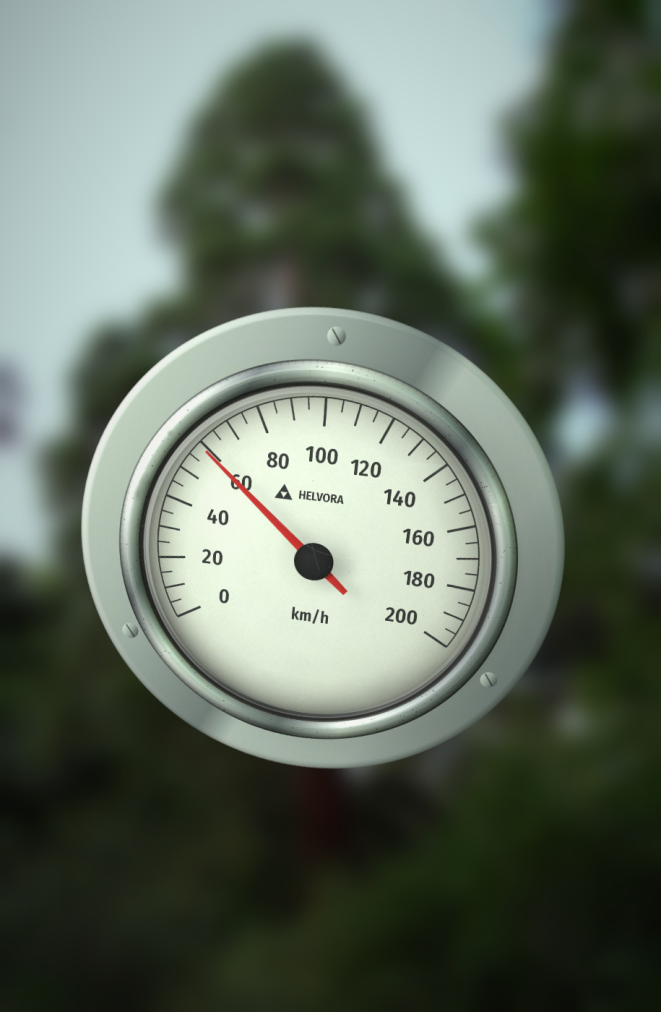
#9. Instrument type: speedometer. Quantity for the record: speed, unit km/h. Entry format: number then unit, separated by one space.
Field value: 60 km/h
